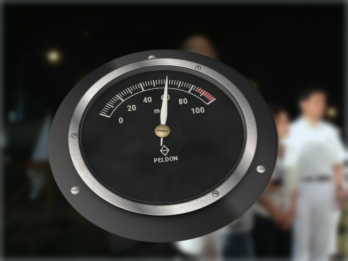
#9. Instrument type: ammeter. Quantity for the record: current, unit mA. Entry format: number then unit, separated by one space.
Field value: 60 mA
